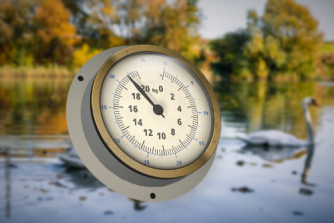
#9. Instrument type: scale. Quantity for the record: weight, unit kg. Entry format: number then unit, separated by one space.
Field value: 19 kg
